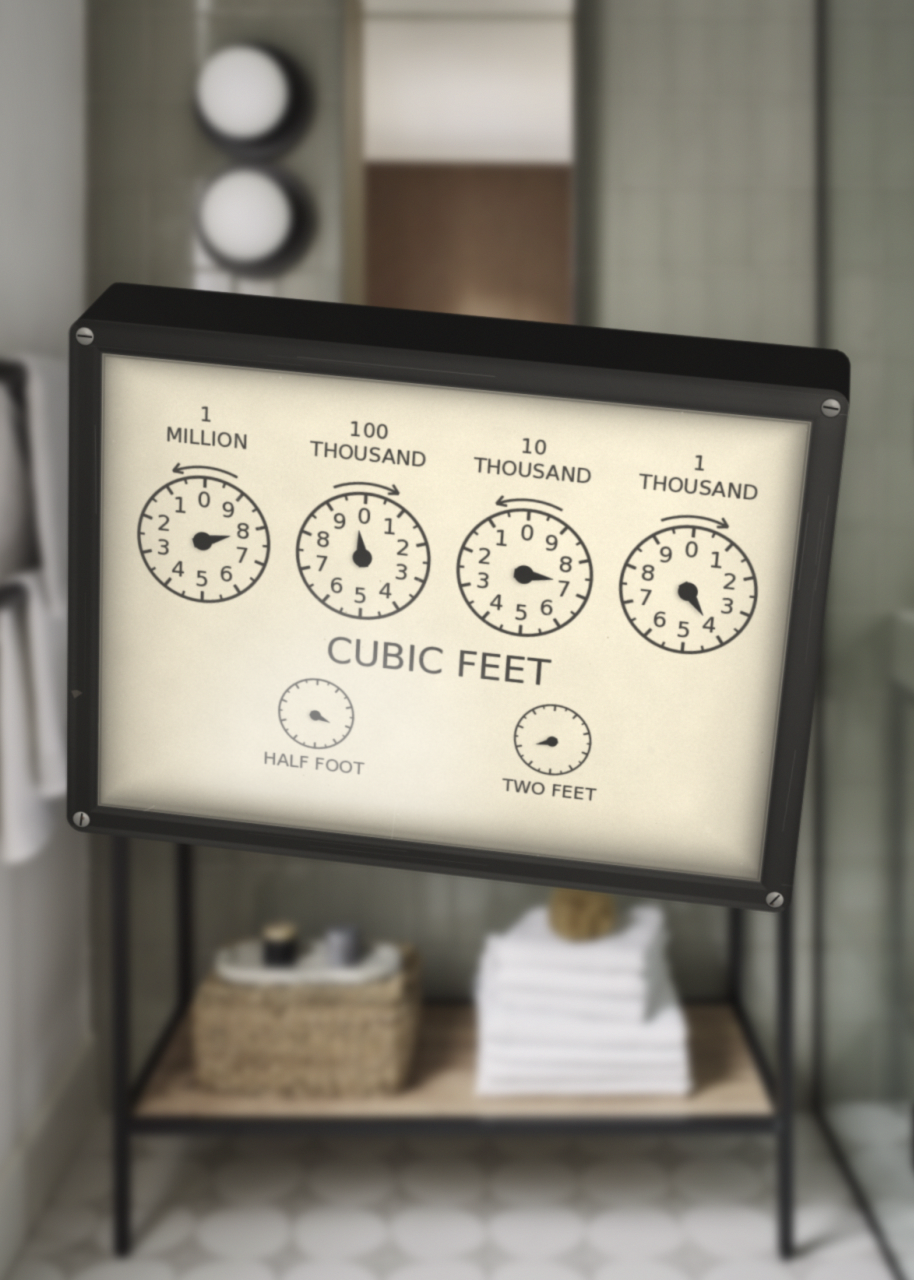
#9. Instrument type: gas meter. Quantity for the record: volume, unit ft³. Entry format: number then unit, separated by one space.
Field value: 797400 ft³
